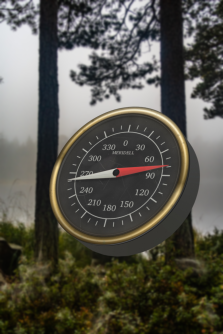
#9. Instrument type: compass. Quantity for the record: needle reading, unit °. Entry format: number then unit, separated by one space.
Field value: 80 °
